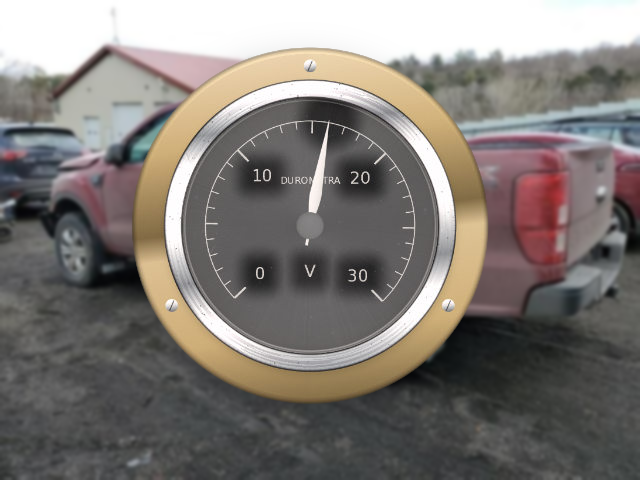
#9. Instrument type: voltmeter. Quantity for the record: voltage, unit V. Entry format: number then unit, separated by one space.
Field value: 16 V
